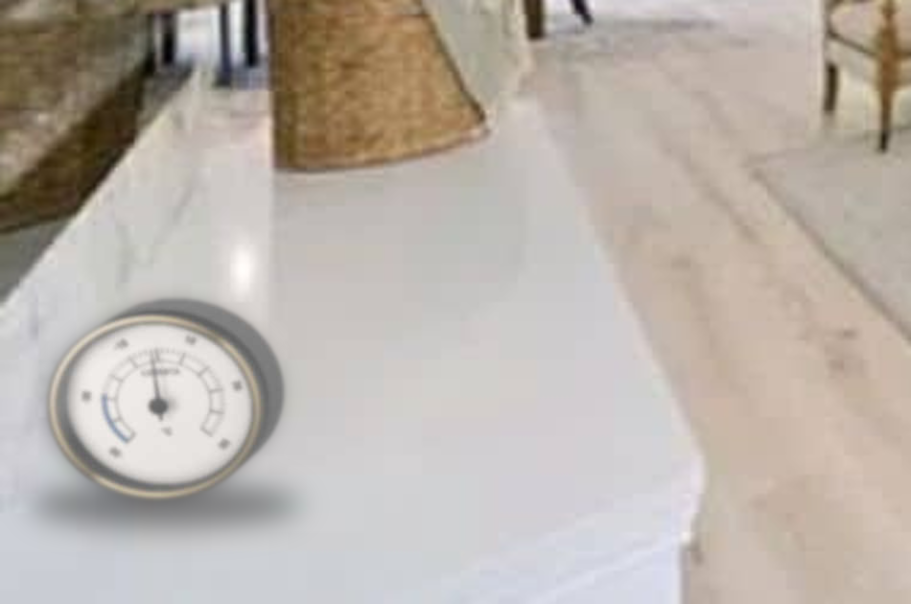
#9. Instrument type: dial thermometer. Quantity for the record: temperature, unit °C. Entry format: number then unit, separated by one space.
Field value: 0 °C
